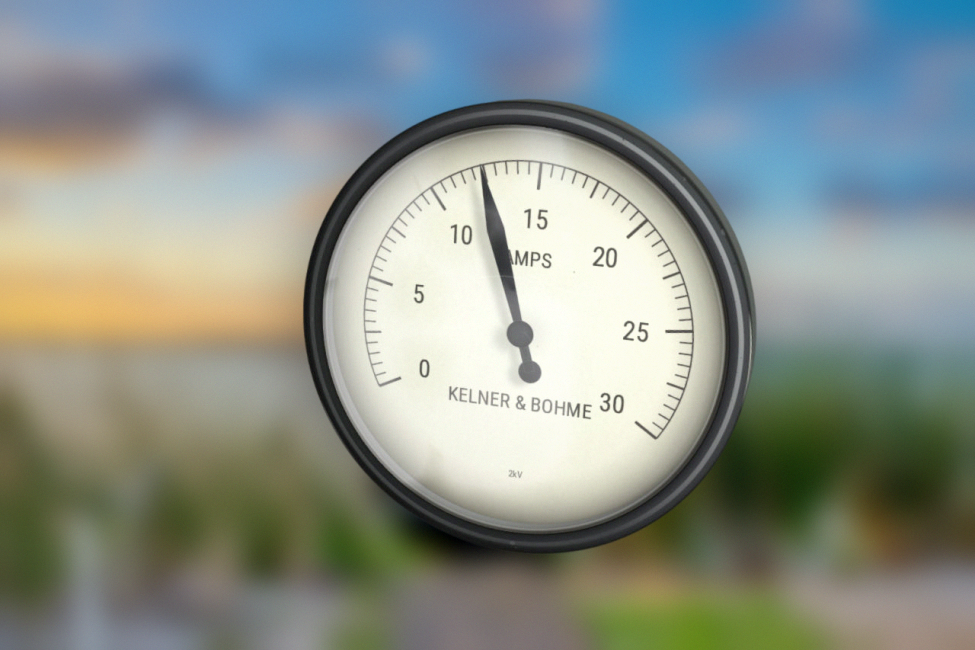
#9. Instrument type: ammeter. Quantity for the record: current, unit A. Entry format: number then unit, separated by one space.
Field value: 12.5 A
